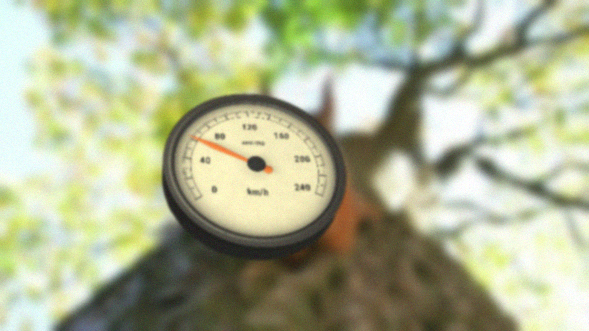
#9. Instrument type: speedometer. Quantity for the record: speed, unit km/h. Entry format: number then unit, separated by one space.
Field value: 60 km/h
